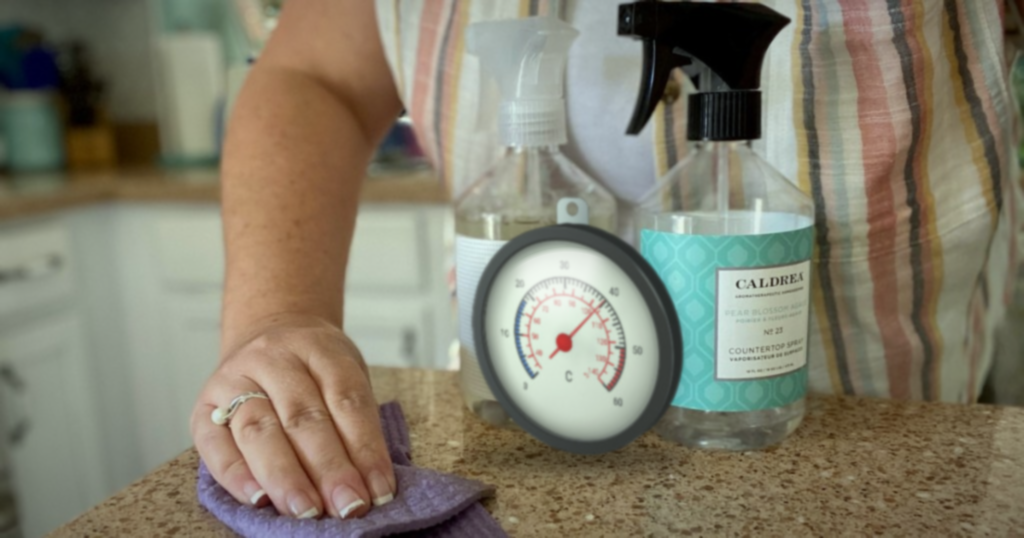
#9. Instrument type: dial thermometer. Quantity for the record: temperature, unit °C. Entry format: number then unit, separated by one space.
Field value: 40 °C
